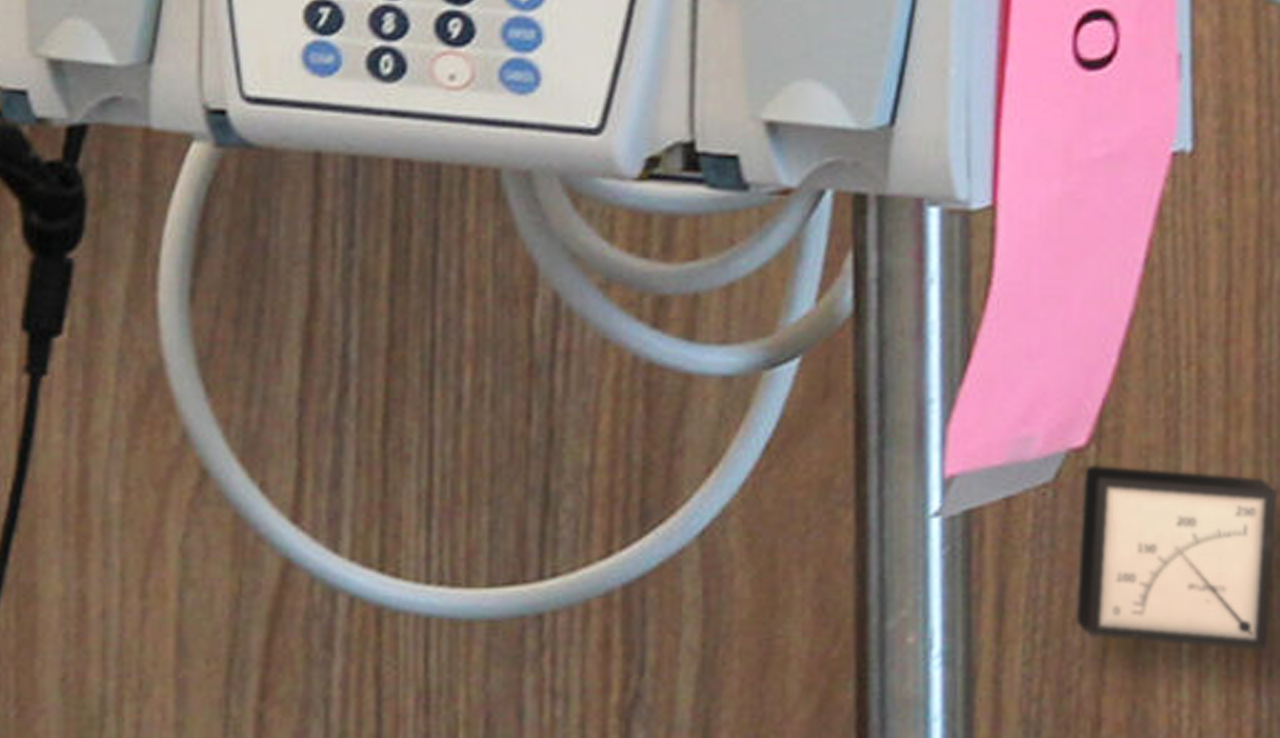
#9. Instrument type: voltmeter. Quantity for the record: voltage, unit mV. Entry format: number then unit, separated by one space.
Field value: 175 mV
